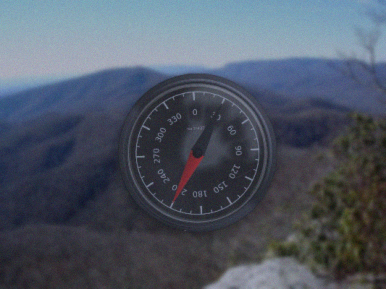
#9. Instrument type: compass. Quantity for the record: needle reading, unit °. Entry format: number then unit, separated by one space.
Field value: 210 °
